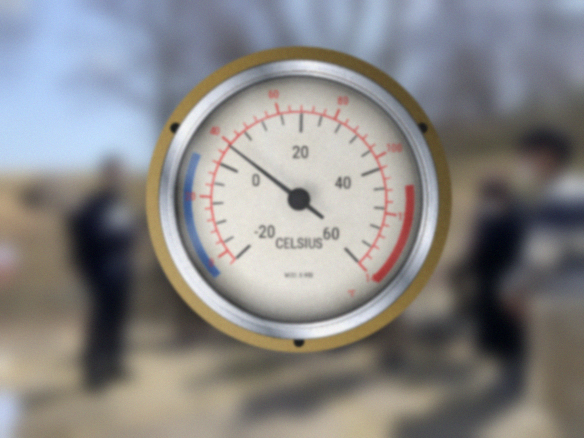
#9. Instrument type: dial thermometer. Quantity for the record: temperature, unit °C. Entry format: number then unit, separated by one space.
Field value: 4 °C
